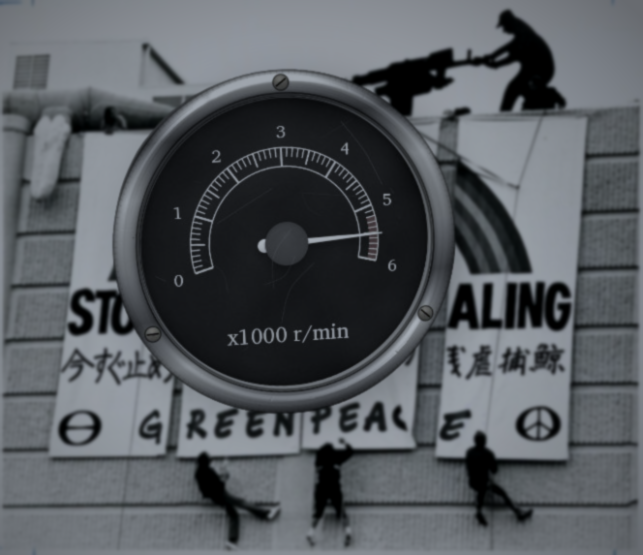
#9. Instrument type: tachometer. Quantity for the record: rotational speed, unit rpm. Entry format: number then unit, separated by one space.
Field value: 5500 rpm
